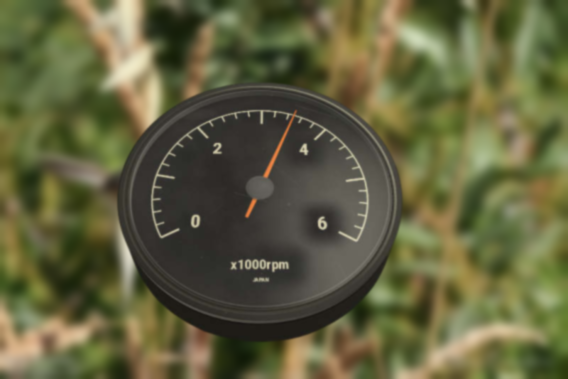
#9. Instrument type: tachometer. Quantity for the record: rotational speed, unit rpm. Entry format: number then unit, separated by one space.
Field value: 3500 rpm
